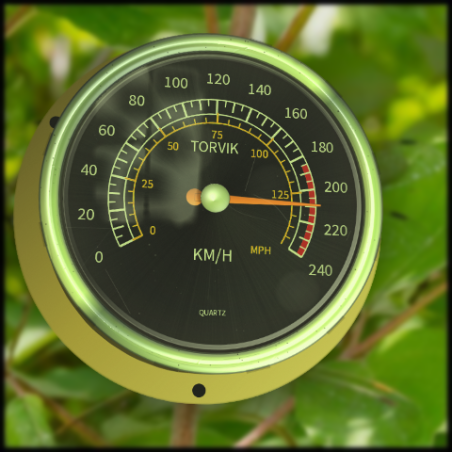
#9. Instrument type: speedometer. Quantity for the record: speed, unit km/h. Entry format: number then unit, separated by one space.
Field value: 210 km/h
